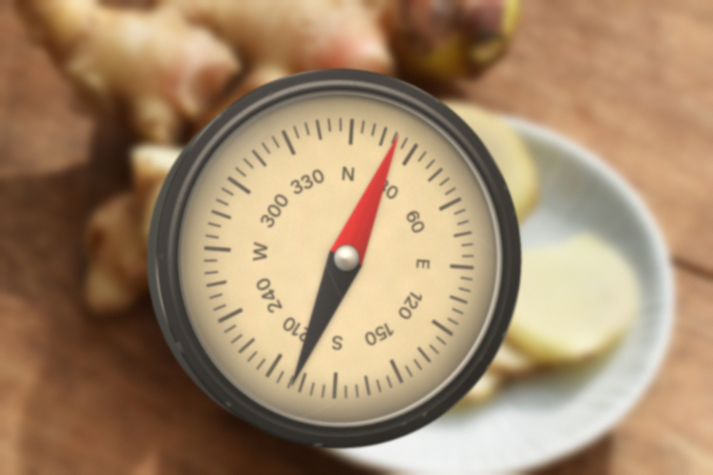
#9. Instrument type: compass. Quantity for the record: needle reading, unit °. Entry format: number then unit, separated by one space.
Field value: 20 °
